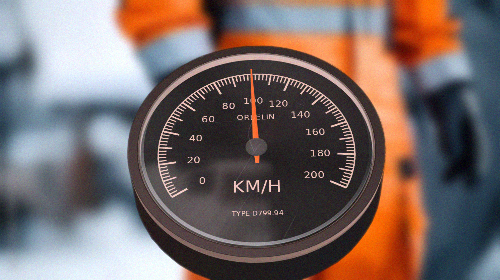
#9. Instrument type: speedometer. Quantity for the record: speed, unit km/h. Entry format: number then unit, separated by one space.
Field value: 100 km/h
